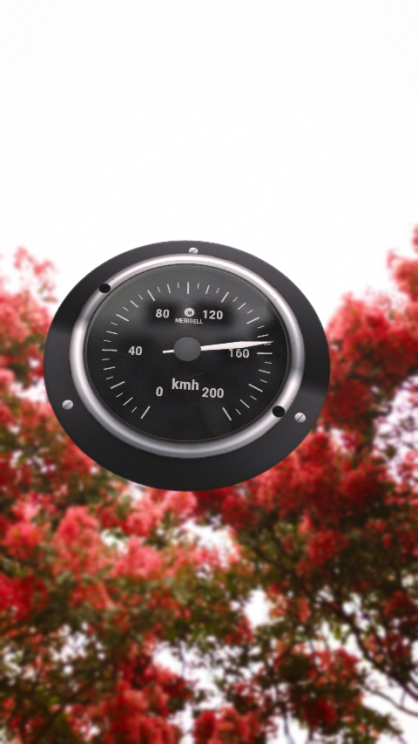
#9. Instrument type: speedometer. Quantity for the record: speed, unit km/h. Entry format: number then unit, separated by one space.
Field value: 155 km/h
